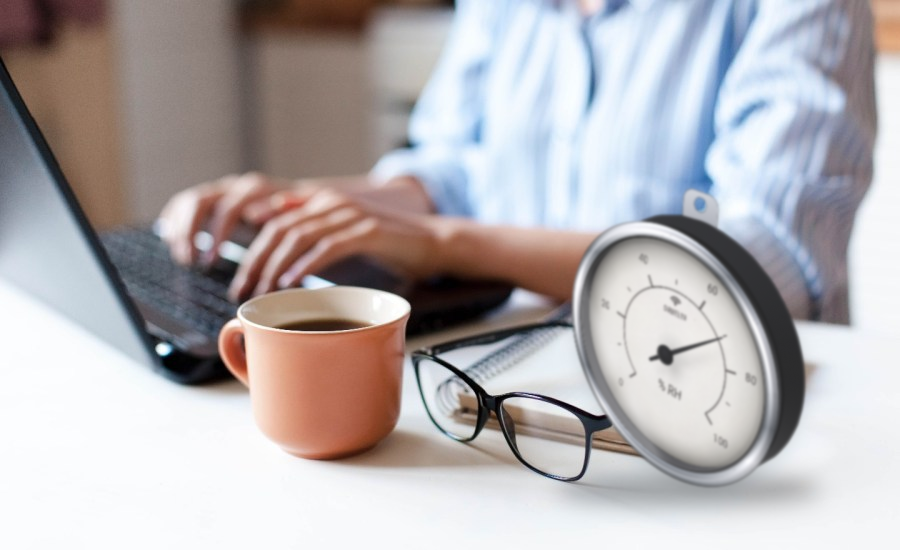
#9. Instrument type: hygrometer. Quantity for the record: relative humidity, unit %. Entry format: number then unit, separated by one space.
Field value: 70 %
